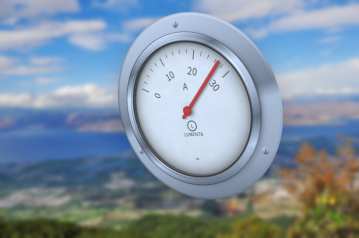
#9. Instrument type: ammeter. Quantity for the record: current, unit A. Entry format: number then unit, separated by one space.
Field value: 27 A
